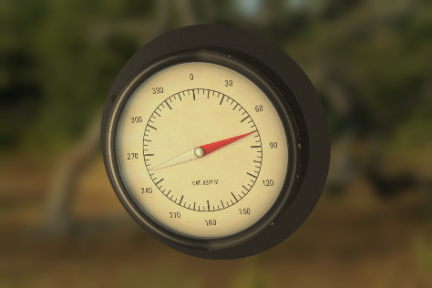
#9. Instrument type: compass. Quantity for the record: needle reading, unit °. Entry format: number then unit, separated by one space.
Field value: 75 °
